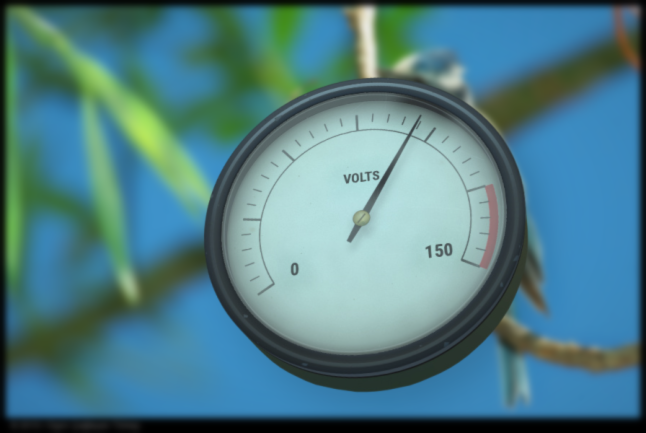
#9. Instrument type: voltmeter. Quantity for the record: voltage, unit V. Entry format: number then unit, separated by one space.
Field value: 95 V
